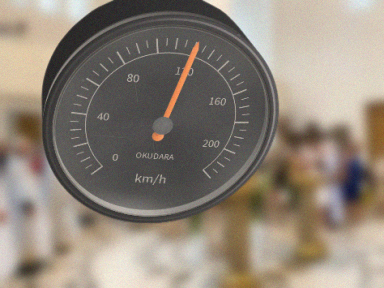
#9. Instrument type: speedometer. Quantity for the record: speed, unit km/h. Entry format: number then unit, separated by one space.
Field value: 120 km/h
